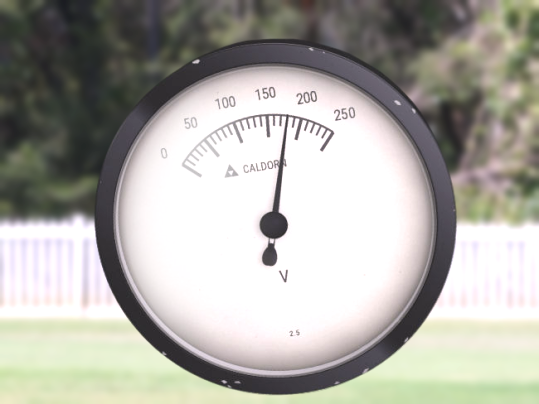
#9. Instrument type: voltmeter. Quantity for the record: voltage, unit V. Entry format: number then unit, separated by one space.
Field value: 180 V
